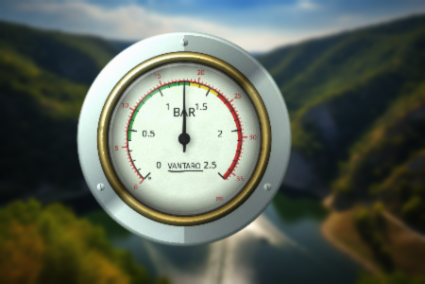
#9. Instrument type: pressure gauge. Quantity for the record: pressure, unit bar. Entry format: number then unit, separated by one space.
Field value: 1.25 bar
